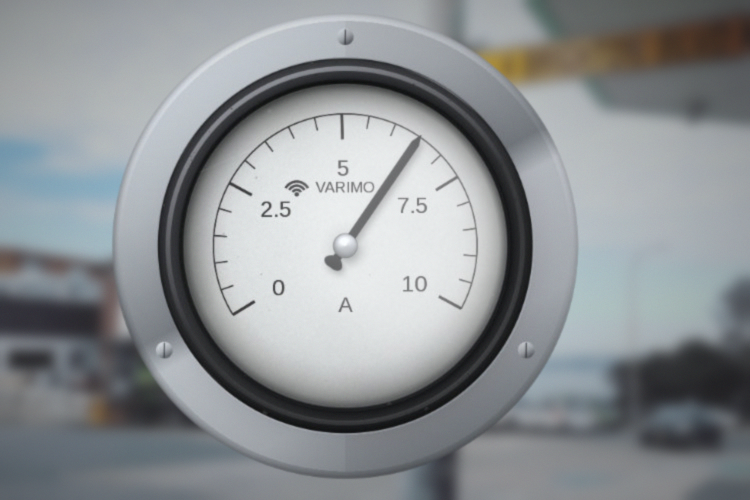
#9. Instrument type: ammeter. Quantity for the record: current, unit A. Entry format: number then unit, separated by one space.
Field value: 6.5 A
